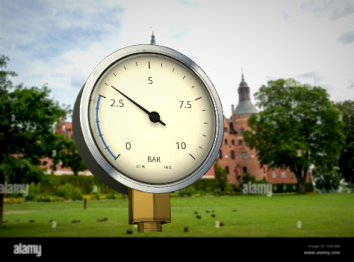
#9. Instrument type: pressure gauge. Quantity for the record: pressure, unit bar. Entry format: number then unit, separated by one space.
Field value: 3 bar
